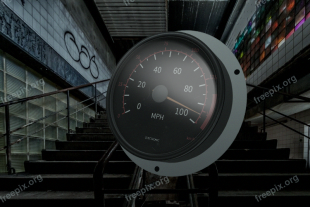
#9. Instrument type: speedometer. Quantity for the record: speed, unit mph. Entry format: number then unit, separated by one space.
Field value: 95 mph
